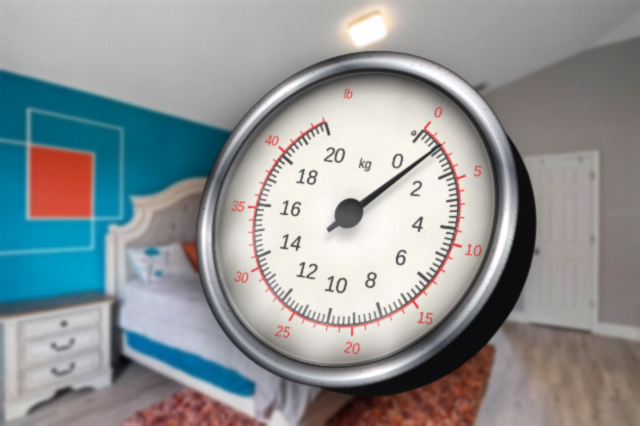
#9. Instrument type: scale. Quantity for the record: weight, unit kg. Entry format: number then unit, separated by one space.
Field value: 1 kg
